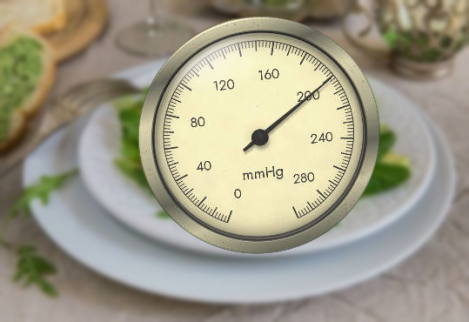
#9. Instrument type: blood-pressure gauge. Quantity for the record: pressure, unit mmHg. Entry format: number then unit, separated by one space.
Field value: 200 mmHg
